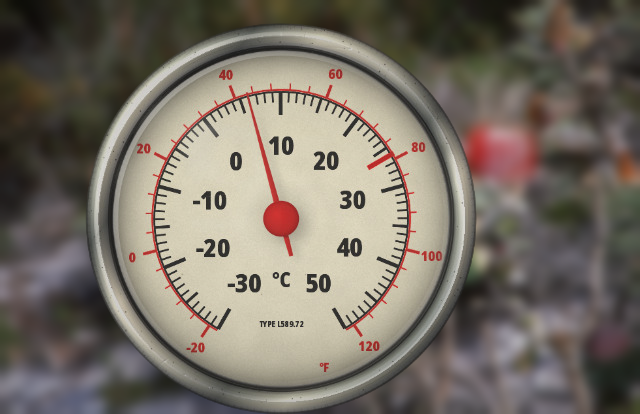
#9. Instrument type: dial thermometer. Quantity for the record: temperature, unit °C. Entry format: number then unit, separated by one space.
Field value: 6 °C
